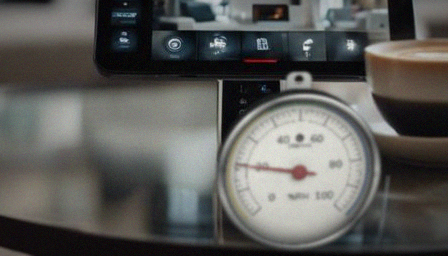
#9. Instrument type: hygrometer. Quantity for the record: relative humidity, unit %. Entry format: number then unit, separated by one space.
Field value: 20 %
